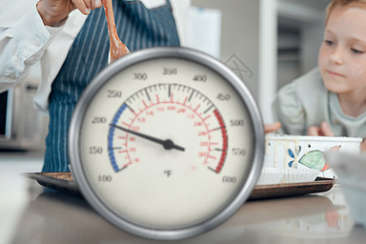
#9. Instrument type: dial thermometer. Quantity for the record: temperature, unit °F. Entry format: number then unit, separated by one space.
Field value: 200 °F
